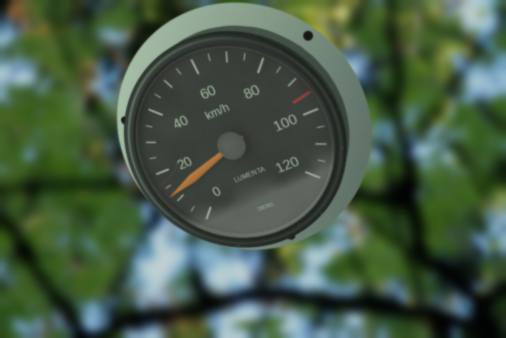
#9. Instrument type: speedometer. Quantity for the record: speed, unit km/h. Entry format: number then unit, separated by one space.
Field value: 12.5 km/h
